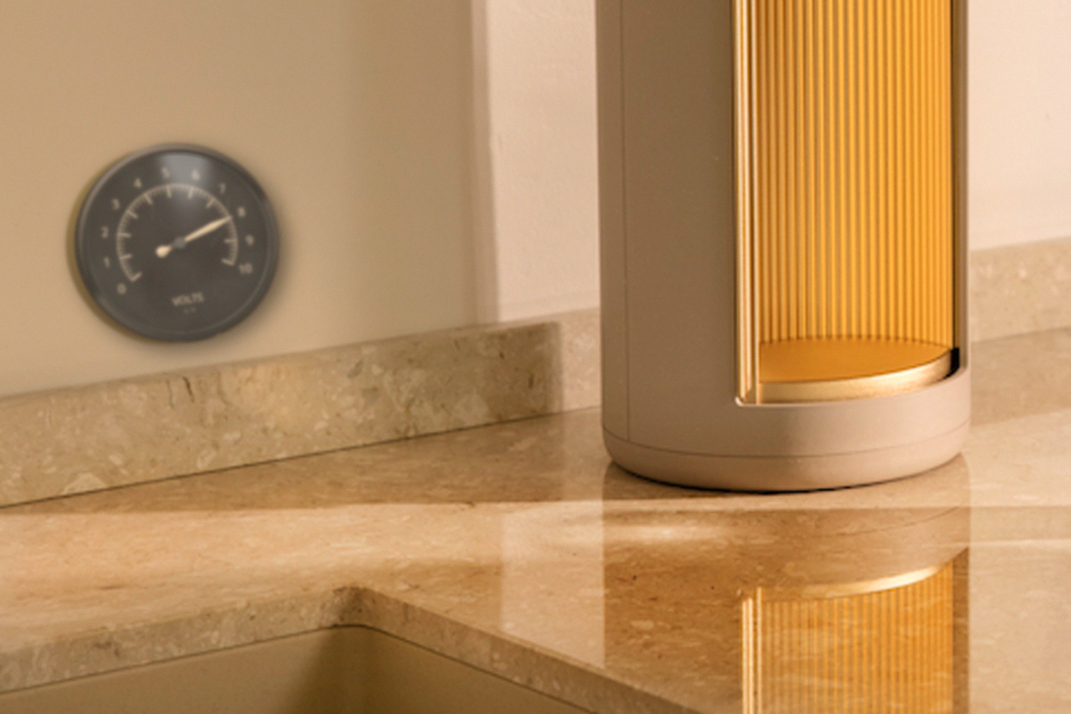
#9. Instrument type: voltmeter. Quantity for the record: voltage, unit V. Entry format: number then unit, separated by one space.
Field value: 8 V
